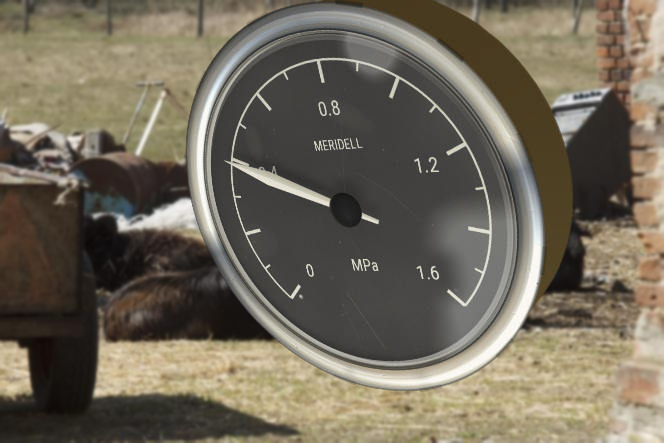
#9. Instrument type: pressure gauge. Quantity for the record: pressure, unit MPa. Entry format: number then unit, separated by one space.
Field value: 0.4 MPa
